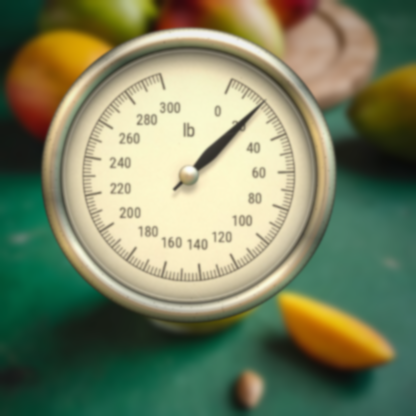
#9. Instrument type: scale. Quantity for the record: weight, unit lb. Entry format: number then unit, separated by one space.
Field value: 20 lb
